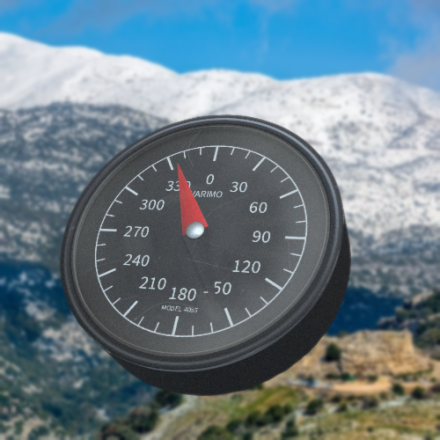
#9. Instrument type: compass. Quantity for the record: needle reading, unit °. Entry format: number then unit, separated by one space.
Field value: 335 °
